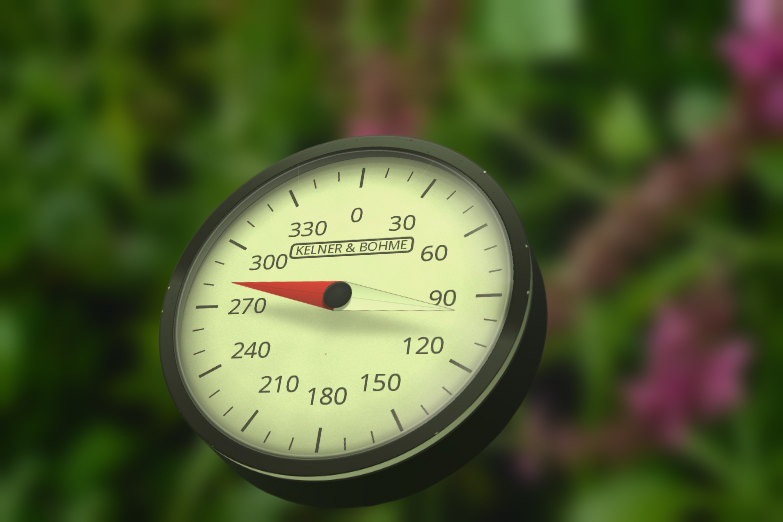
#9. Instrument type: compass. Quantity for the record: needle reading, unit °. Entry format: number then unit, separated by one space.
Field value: 280 °
